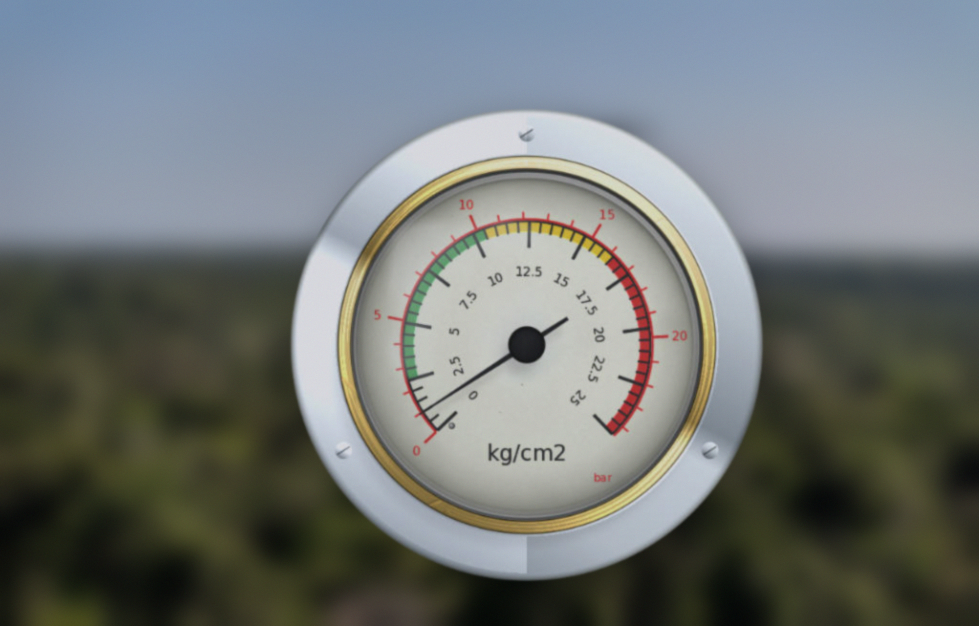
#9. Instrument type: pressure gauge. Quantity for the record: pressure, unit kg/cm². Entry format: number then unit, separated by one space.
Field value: 1 kg/cm²
